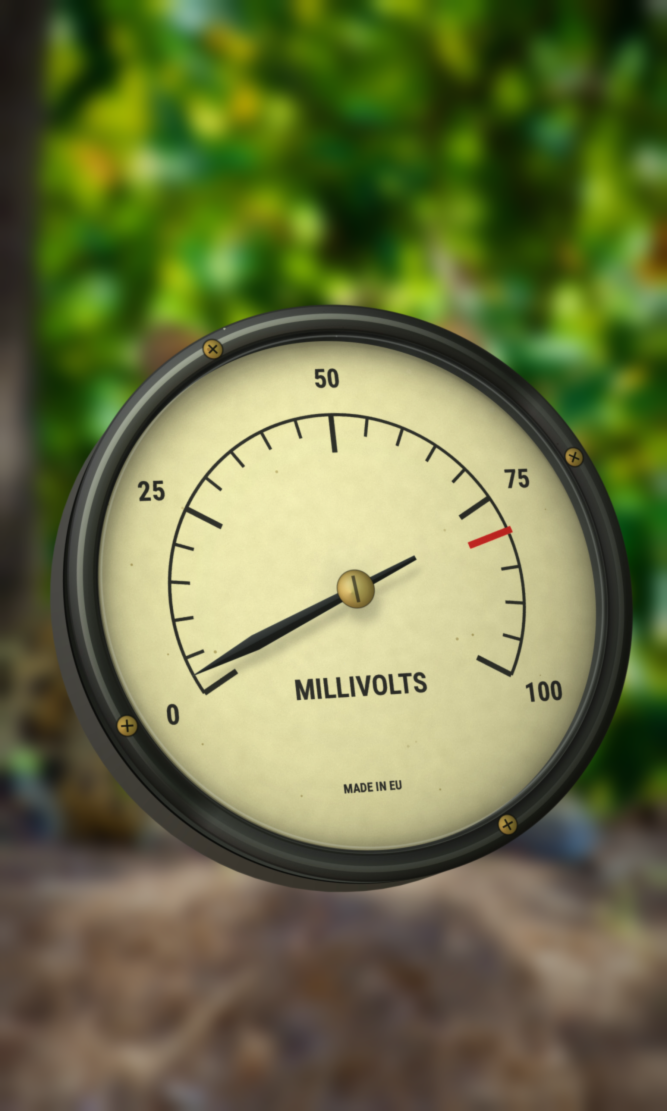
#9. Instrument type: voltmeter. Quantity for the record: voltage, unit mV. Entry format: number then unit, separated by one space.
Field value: 2.5 mV
